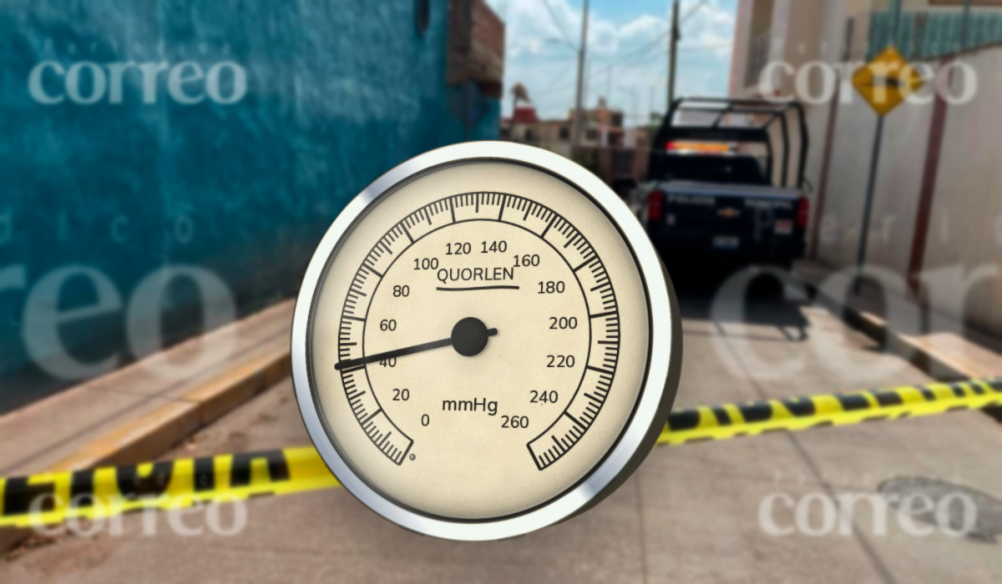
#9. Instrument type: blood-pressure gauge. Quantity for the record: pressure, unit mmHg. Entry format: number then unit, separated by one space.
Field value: 42 mmHg
